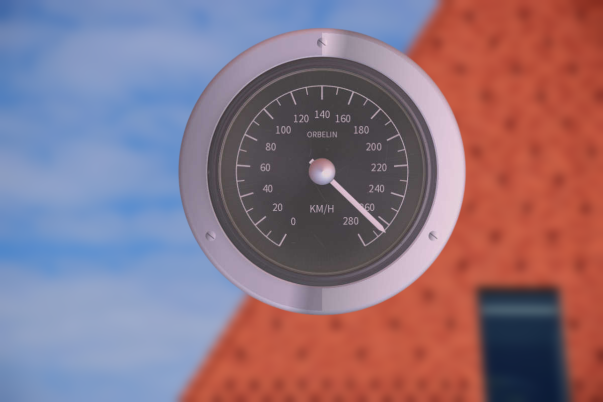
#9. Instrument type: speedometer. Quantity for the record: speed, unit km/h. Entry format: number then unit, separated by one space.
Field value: 265 km/h
